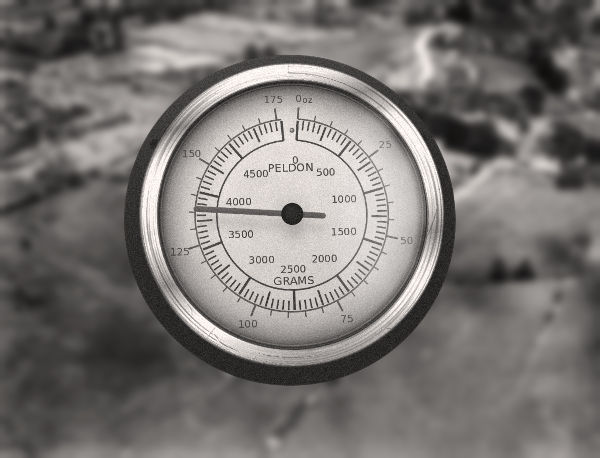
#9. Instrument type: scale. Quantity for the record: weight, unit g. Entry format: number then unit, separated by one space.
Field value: 3850 g
